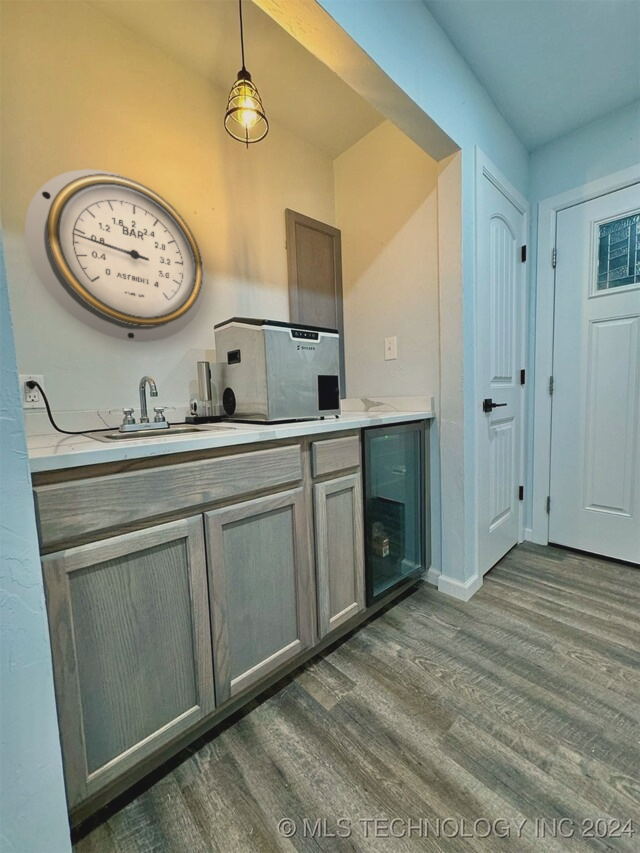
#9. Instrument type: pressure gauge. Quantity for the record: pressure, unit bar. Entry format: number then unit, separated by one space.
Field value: 0.7 bar
